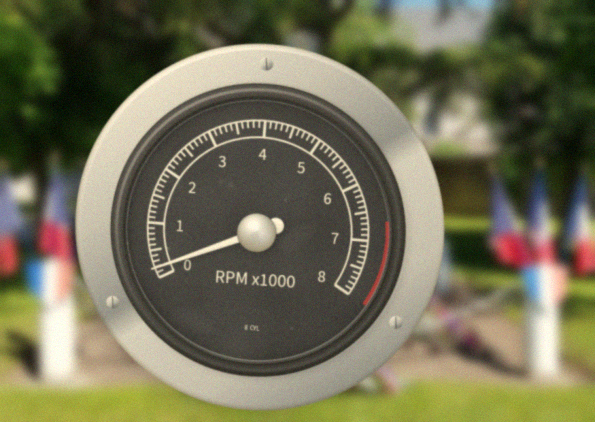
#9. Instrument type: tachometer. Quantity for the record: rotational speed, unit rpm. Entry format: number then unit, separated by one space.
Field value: 200 rpm
